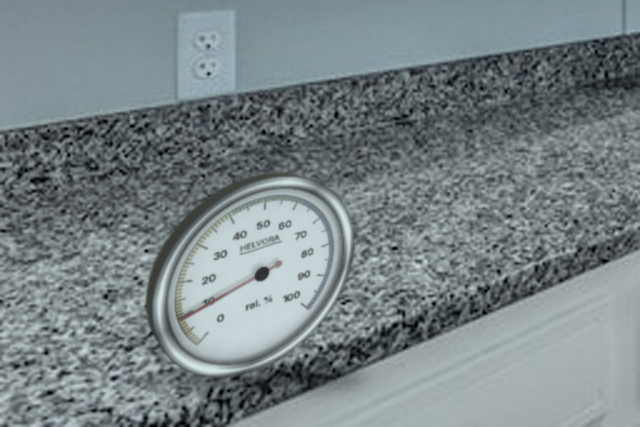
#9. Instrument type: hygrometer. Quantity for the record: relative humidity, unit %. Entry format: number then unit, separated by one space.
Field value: 10 %
